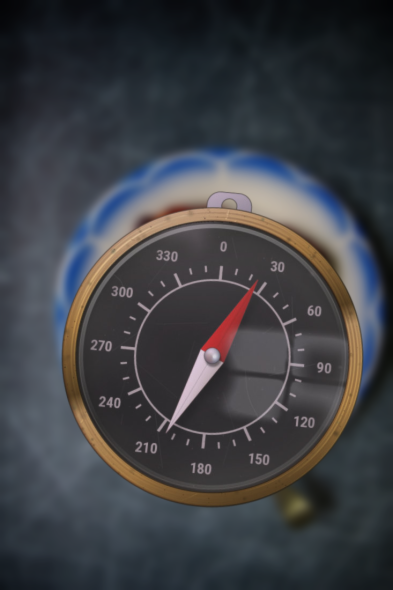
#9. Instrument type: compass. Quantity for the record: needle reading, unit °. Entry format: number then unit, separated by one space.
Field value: 25 °
